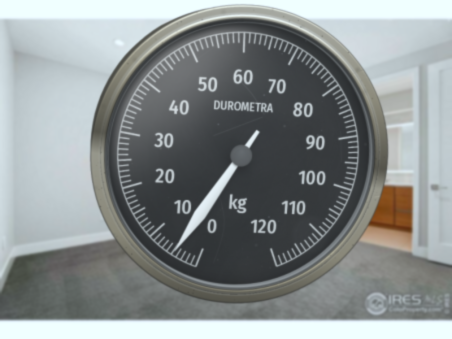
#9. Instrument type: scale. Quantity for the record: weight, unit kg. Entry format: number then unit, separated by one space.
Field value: 5 kg
